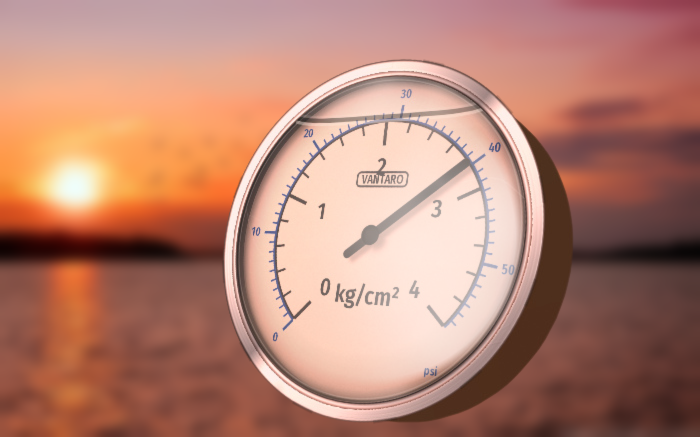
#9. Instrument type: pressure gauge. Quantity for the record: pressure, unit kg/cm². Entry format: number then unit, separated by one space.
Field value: 2.8 kg/cm²
